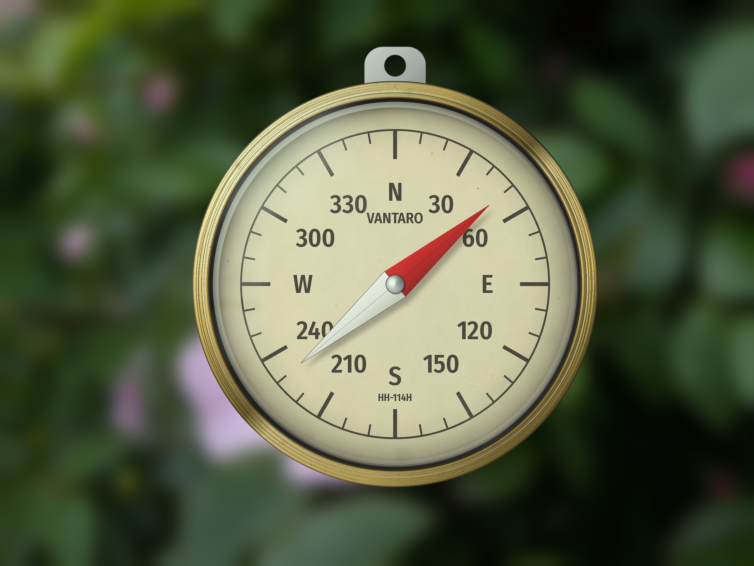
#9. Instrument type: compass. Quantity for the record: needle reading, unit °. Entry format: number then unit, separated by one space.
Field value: 50 °
